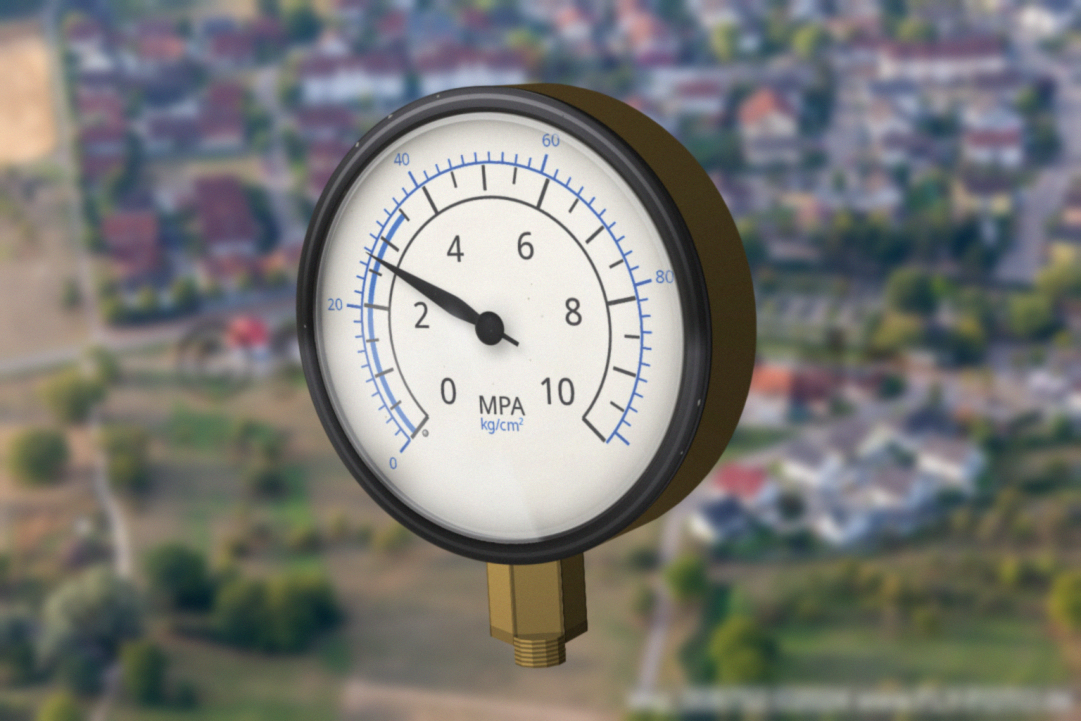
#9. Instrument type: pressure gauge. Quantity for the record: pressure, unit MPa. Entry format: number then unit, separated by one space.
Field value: 2.75 MPa
